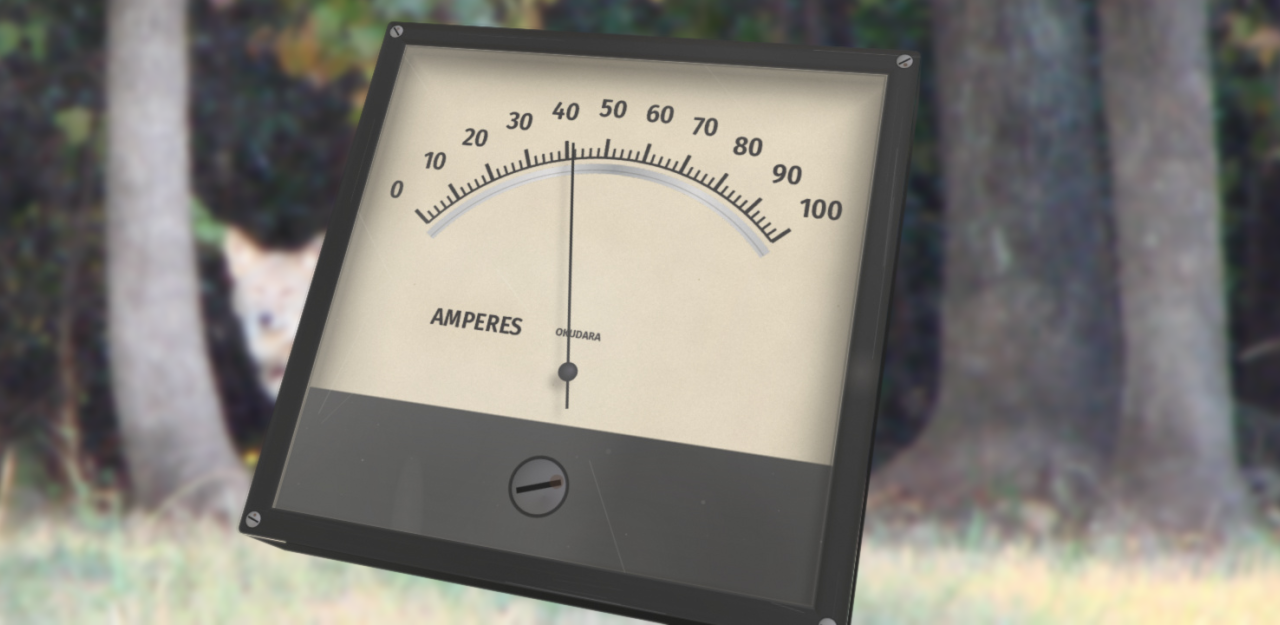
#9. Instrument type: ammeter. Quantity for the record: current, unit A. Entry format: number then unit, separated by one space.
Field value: 42 A
